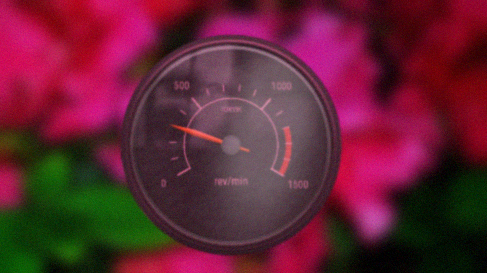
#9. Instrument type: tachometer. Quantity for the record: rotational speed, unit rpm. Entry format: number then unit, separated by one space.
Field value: 300 rpm
